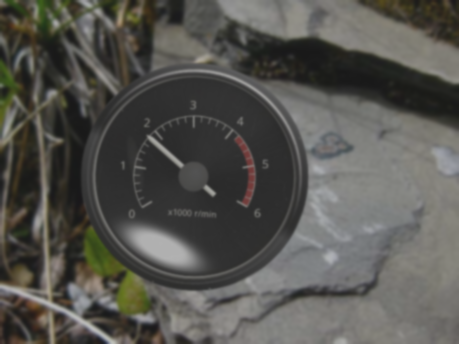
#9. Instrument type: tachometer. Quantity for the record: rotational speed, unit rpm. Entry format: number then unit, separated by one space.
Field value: 1800 rpm
